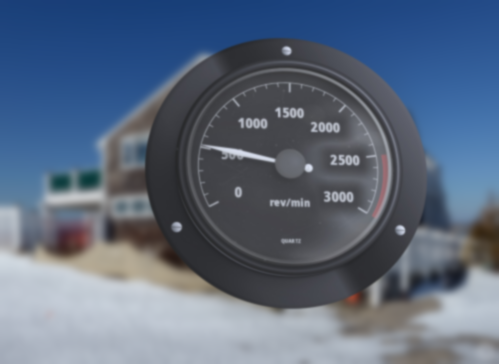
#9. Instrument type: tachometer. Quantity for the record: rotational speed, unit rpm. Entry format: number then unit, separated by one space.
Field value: 500 rpm
